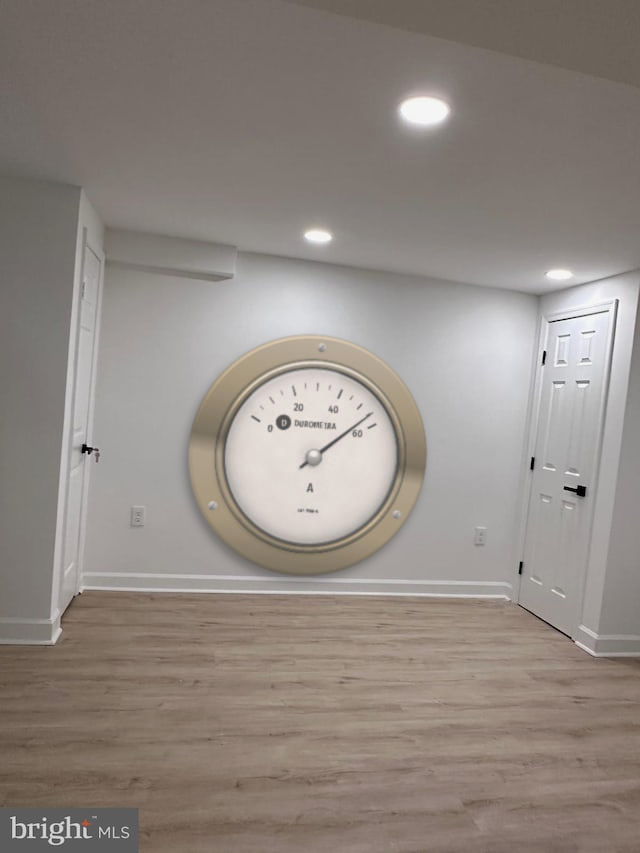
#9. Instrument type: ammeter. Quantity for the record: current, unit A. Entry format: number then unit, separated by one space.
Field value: 55 A
